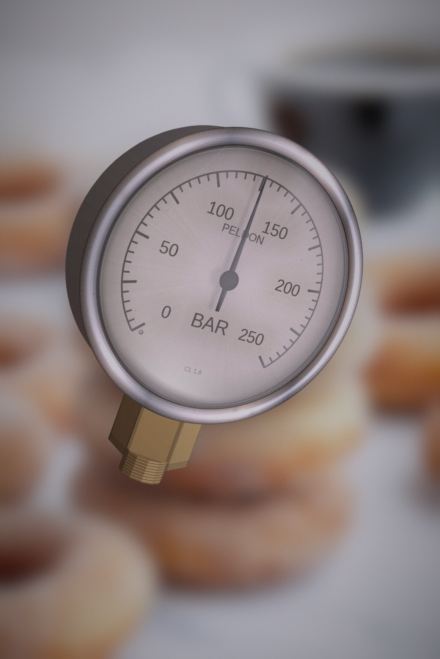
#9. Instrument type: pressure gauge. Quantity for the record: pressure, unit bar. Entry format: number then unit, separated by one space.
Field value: 125 bar
